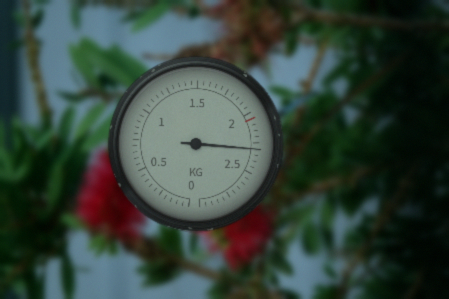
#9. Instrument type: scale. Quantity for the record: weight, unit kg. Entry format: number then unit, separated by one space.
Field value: 2.3 kg
